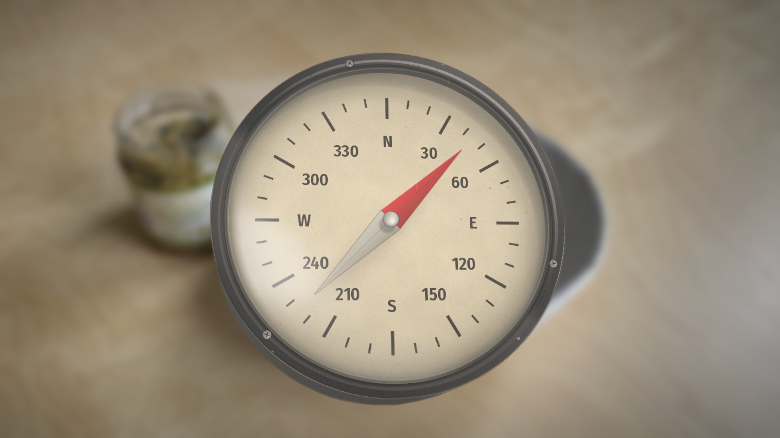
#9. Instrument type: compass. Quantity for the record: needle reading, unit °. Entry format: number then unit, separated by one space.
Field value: 45 °
